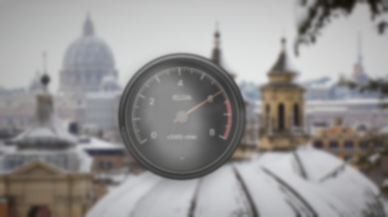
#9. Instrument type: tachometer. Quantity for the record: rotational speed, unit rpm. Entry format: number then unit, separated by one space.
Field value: 6000 rpm
